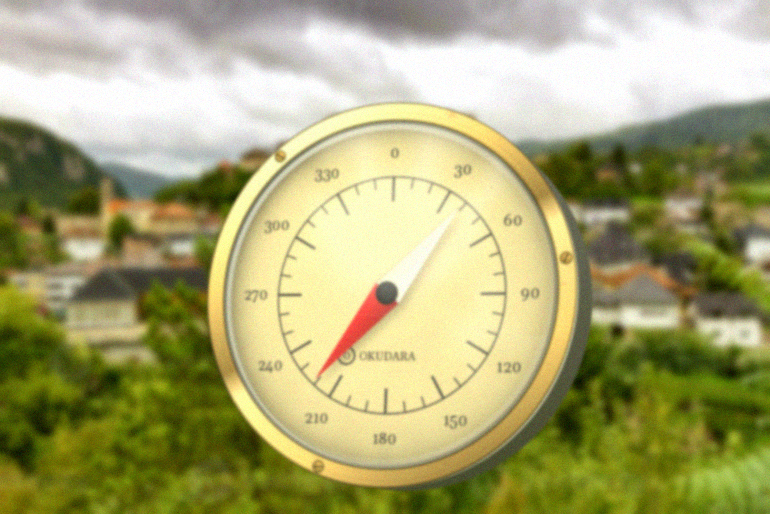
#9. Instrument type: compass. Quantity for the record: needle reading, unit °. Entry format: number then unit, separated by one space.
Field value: 220 °
